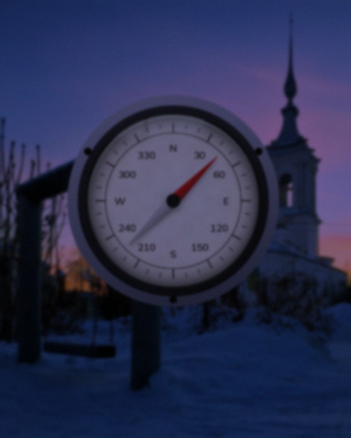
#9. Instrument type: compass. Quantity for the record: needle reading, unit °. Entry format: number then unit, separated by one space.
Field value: 45 °
